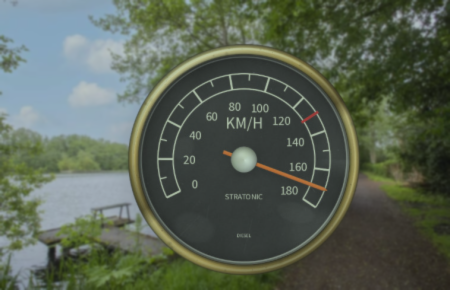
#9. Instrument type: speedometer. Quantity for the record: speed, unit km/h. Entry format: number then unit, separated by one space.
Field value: 170 km/h
